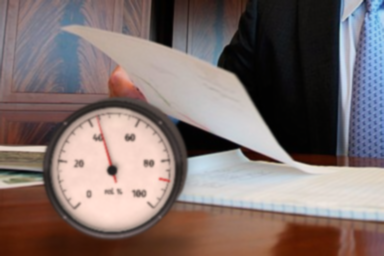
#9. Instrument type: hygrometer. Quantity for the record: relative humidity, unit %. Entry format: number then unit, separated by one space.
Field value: 44 %
